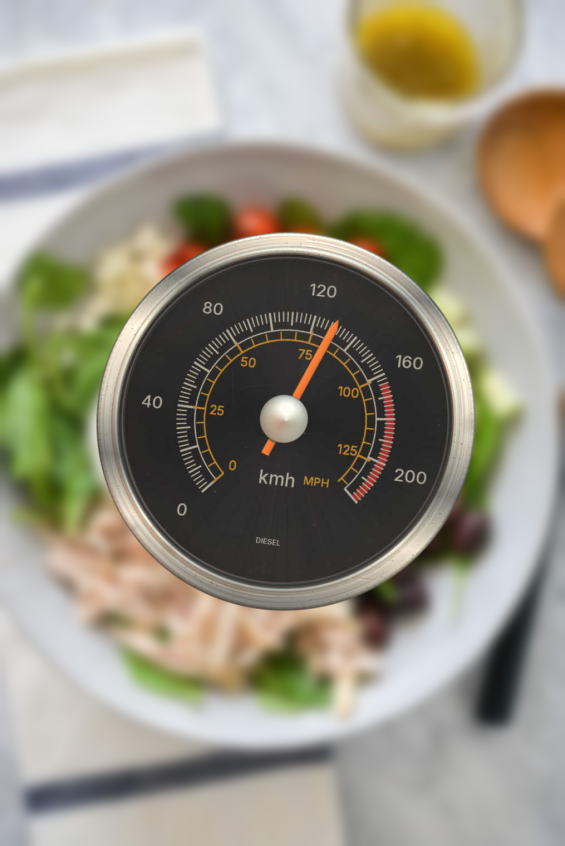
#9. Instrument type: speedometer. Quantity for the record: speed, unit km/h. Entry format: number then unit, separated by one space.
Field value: 130 km/h
